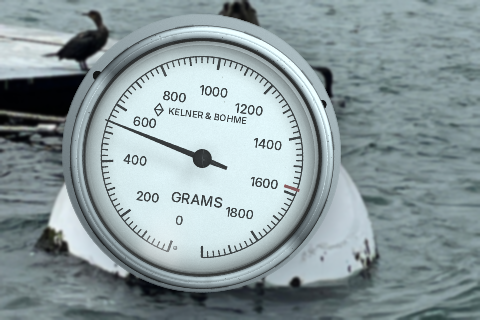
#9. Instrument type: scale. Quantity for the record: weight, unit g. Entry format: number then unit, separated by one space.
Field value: 540 g
